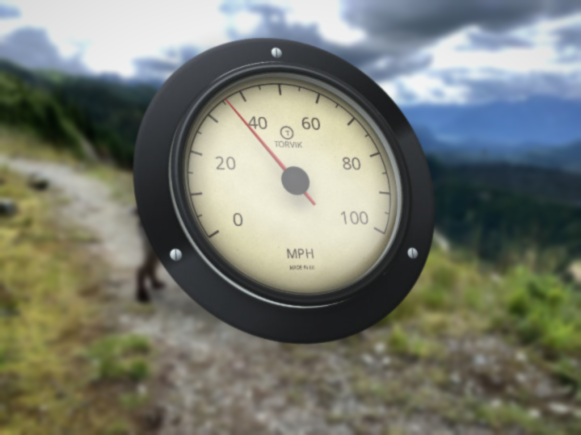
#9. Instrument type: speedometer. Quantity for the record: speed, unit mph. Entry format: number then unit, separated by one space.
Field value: 35 mph
